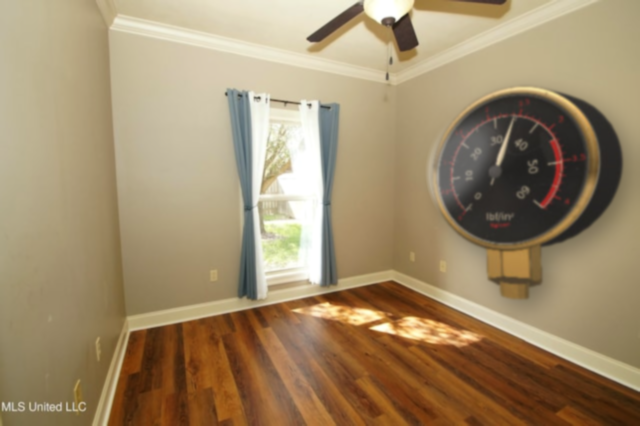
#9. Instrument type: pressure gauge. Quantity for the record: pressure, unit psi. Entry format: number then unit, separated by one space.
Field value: 35 psi
